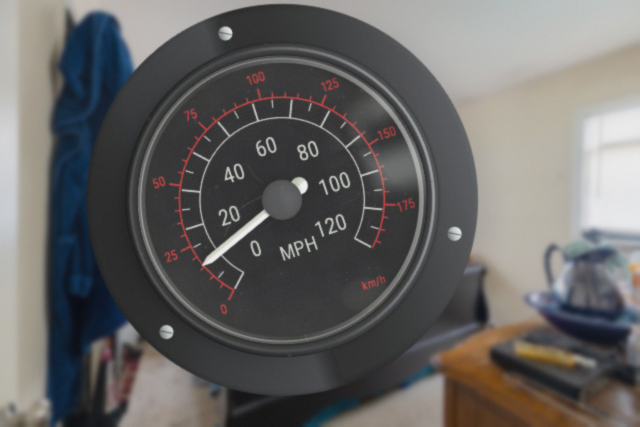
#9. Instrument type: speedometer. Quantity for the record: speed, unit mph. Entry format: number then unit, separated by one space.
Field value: 10 mph
